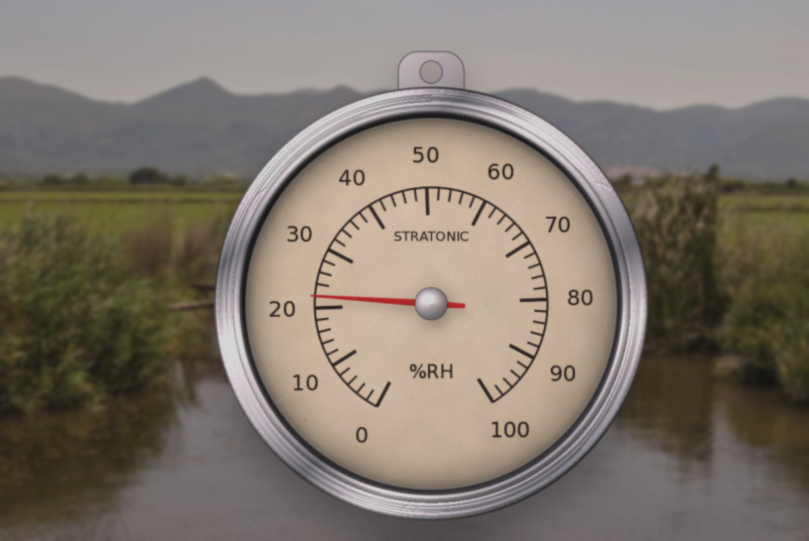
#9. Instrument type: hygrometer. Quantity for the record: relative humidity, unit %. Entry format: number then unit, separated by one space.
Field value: 22 %
